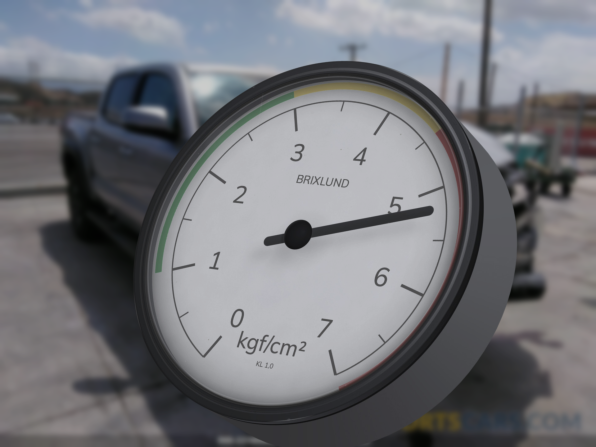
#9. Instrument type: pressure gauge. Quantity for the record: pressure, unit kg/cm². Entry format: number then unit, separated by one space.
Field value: 5.25 kg/cm²
